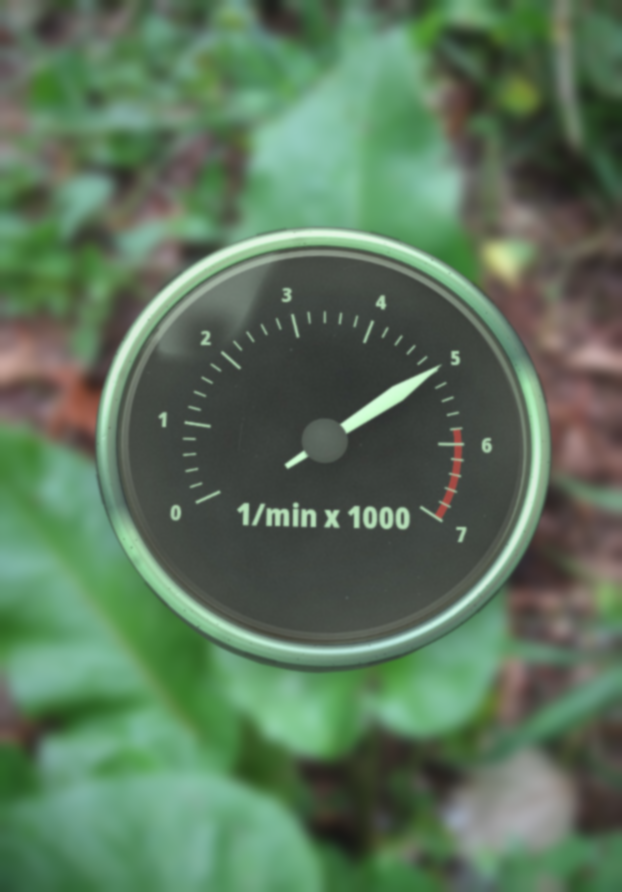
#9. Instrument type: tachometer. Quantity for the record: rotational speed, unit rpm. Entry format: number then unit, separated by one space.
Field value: 5000 rpm
